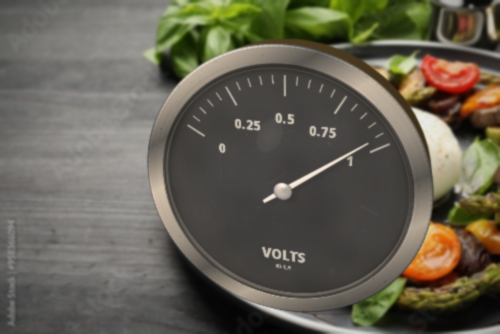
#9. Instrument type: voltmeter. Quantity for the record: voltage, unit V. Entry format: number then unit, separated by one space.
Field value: 0.95 V
